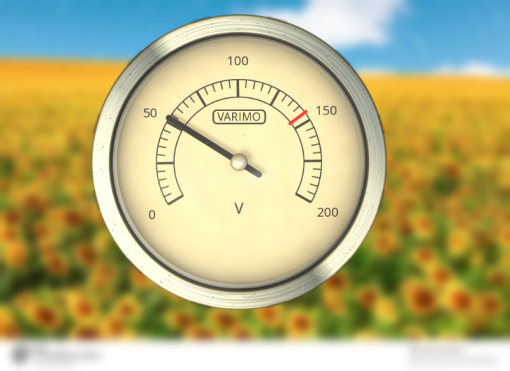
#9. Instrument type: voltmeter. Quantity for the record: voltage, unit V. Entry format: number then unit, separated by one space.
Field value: 52.5 V
